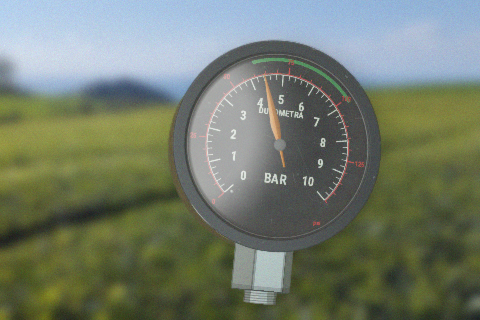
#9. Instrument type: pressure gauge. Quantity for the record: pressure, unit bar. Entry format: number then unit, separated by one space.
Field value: 4.4 bar
